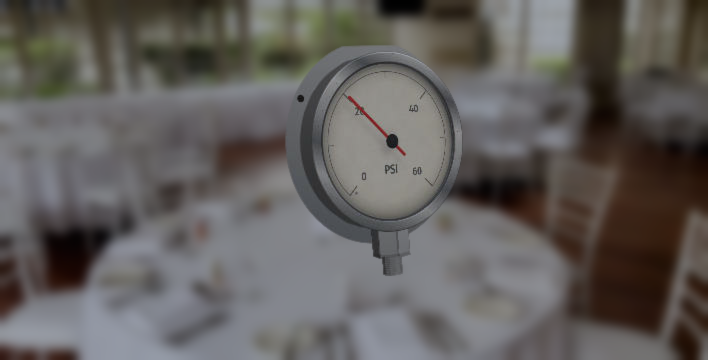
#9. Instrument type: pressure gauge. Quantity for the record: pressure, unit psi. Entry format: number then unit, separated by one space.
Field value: 20 psi
